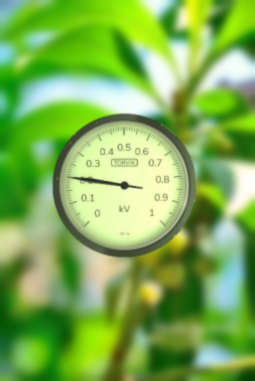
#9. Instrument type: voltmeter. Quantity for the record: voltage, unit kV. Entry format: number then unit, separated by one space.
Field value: 0.2 kV
